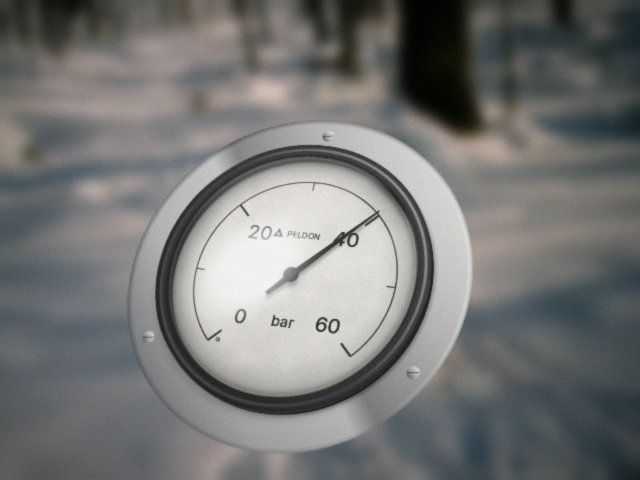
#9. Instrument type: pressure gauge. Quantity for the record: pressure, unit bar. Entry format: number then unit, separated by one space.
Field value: 40 bar
